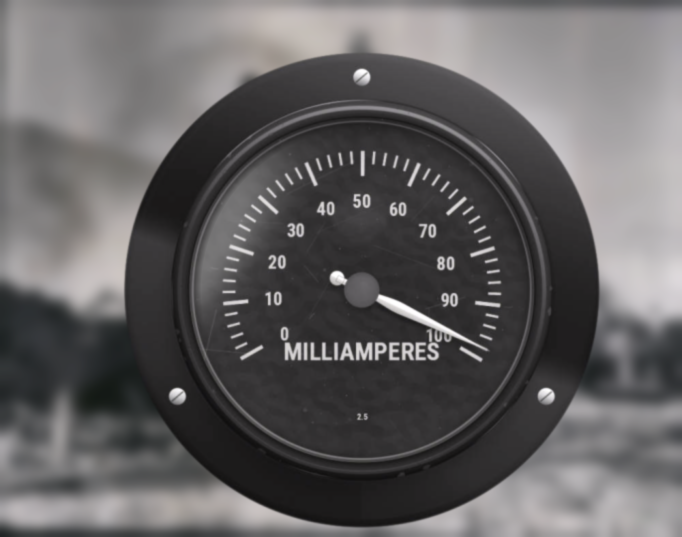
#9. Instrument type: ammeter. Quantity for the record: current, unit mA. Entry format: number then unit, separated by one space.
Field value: 98 mA
